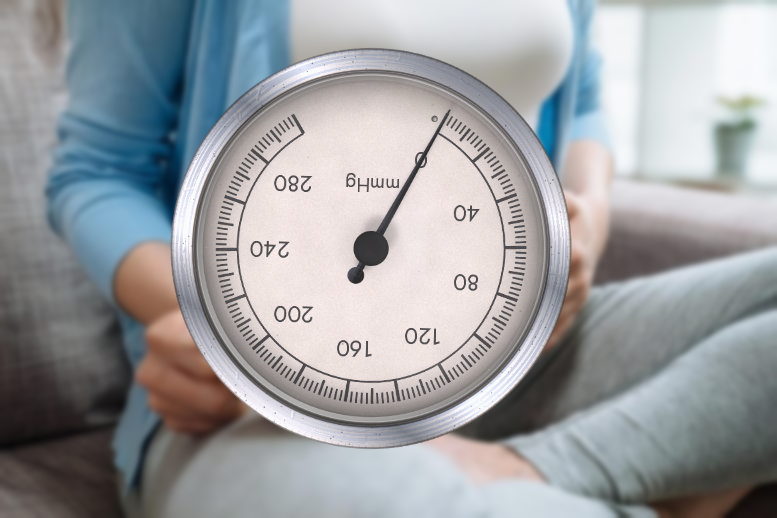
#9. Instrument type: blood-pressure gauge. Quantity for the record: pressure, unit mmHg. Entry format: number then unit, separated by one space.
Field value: 0 mmHg
